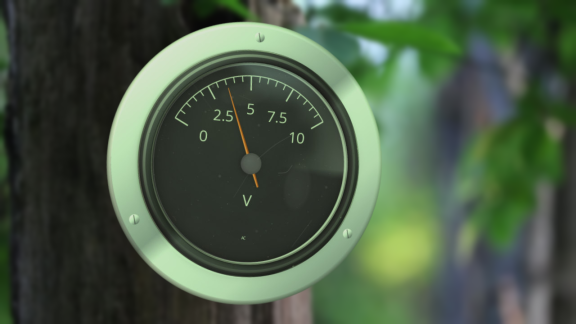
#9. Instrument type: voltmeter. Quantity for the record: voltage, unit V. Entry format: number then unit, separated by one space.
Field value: 3.5 V
